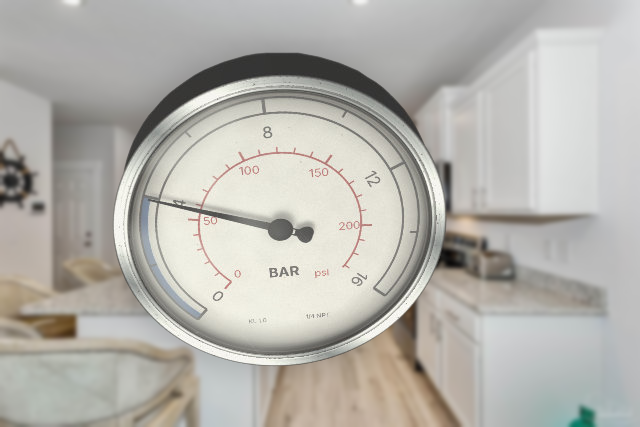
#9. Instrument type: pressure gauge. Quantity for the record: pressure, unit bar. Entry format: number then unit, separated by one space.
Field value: 4 bar
